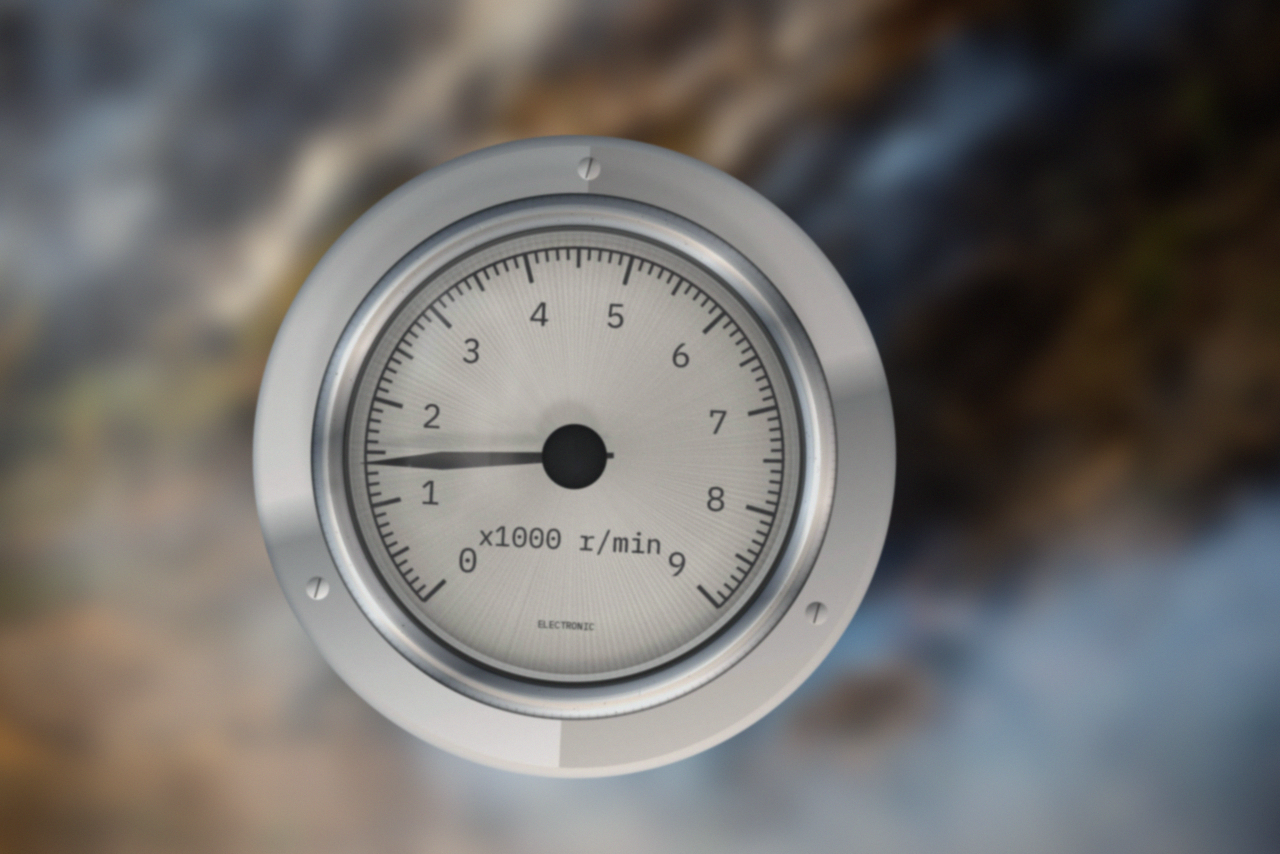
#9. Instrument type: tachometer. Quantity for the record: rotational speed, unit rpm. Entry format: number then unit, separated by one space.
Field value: 1400 rpm
